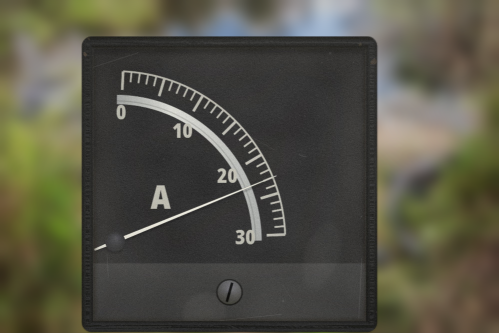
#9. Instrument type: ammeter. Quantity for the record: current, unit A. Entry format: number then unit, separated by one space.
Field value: 23 A
